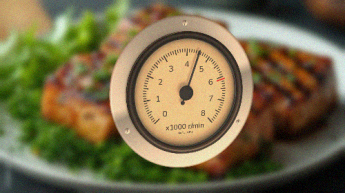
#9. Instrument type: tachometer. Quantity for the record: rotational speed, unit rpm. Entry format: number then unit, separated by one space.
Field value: 4500 rpm
